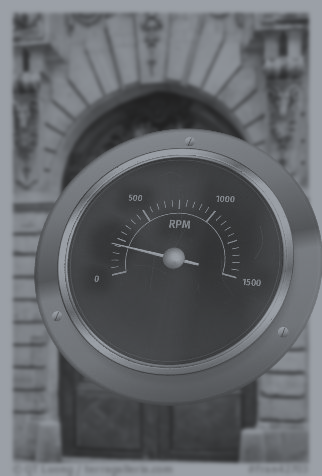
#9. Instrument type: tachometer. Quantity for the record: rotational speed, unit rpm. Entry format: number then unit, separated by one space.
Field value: 200 rpm
